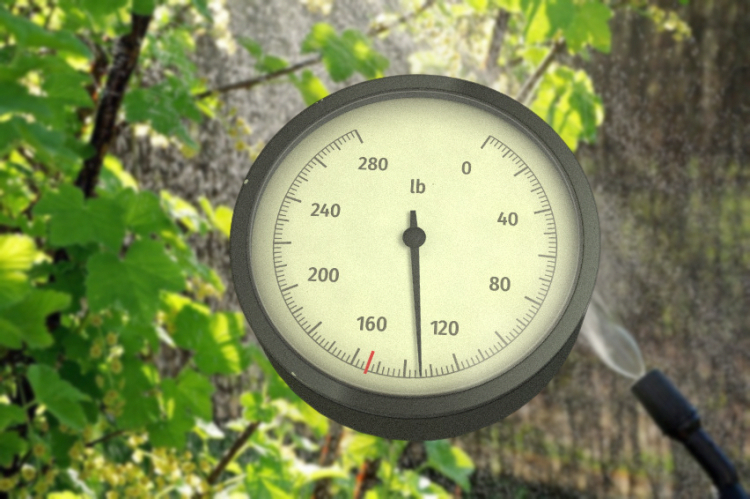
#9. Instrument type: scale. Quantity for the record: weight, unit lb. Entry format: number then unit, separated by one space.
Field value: 134 lb
